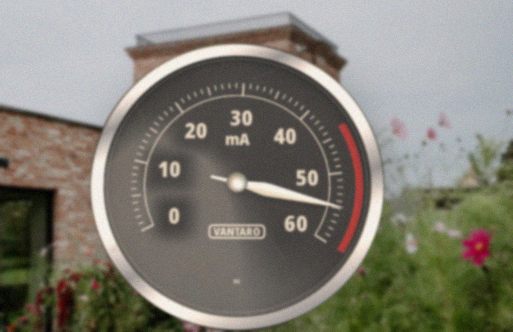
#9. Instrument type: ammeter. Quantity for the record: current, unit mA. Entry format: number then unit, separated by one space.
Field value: 55 mA
